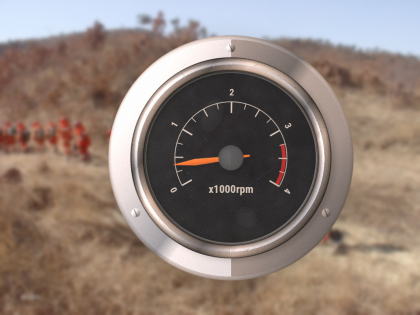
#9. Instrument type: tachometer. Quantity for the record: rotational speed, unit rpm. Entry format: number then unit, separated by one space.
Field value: 375 rpm
